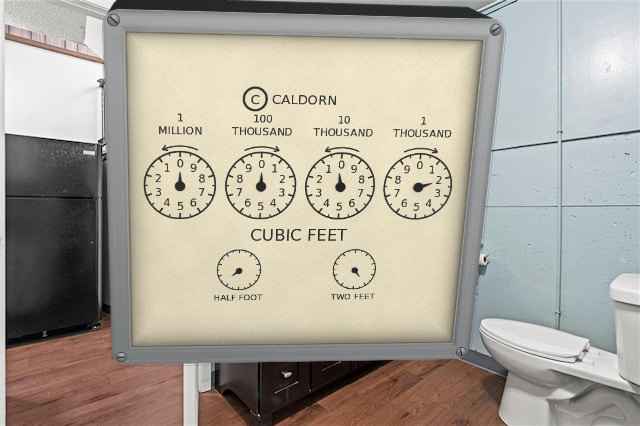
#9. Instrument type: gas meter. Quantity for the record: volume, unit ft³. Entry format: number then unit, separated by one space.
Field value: 200 ft³
